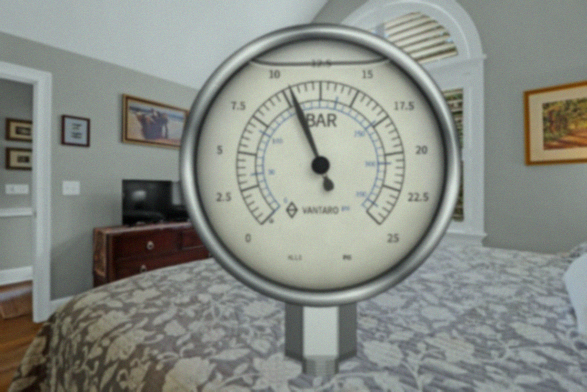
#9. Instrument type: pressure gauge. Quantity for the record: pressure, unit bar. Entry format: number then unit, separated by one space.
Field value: 10.5 bar
